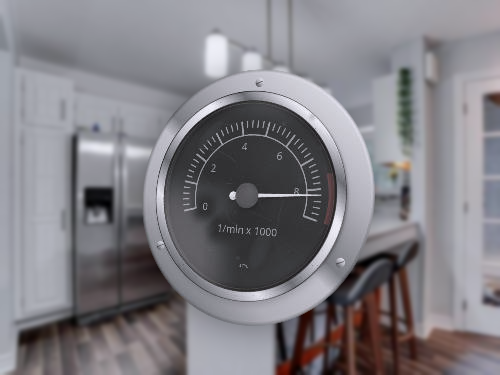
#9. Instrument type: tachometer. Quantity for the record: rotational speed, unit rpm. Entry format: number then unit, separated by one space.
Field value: 8200 rpm
